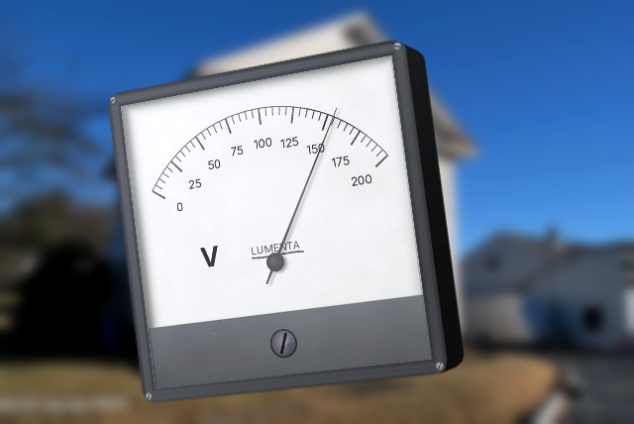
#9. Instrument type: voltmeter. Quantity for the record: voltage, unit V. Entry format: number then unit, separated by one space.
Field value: 155 V
